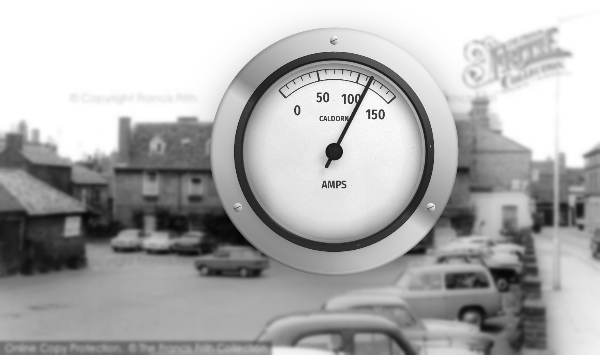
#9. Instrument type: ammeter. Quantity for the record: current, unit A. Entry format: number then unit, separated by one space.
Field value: 115 A
